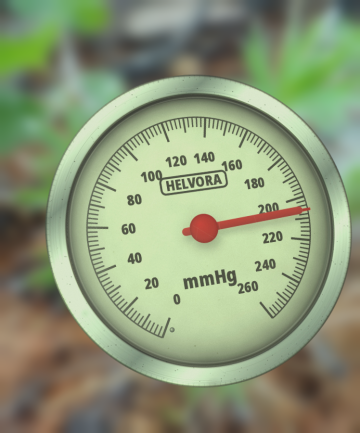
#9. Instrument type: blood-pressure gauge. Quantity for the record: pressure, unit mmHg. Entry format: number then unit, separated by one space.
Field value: 206 mmHg
